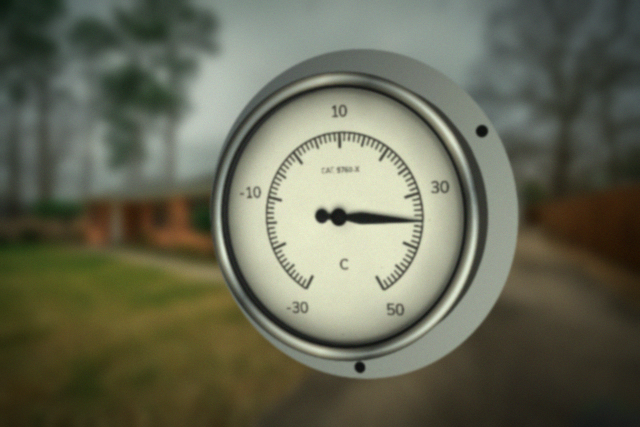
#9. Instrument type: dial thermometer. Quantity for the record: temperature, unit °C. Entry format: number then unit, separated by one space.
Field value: 35 °C
